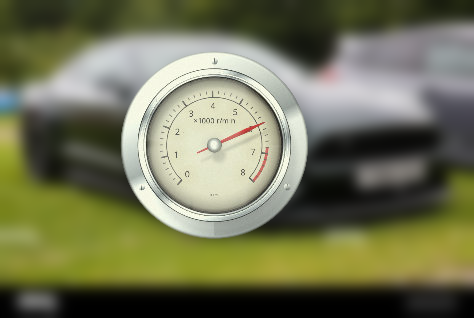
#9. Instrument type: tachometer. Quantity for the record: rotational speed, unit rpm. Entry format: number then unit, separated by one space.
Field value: 6000 rpm
